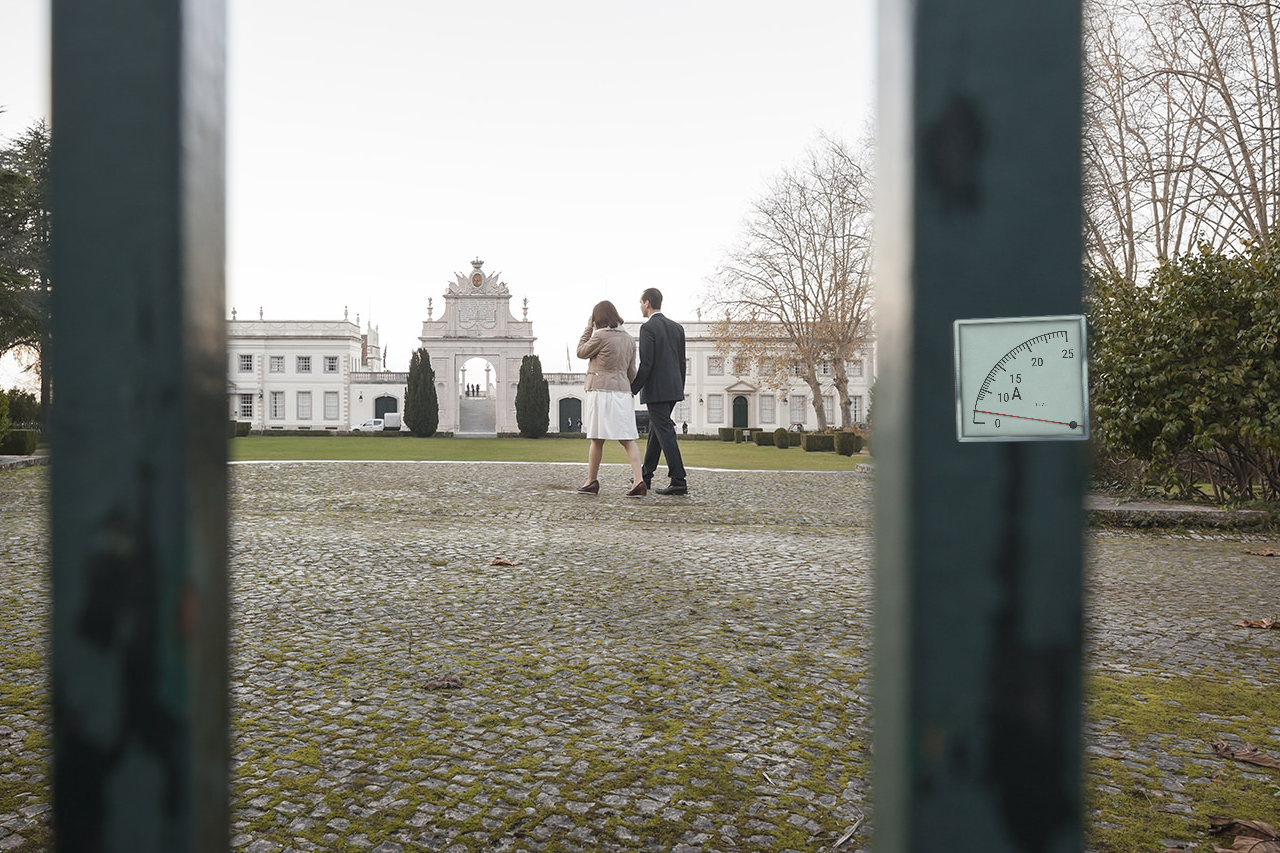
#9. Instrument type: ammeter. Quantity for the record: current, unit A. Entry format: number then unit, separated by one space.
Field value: 5 A
